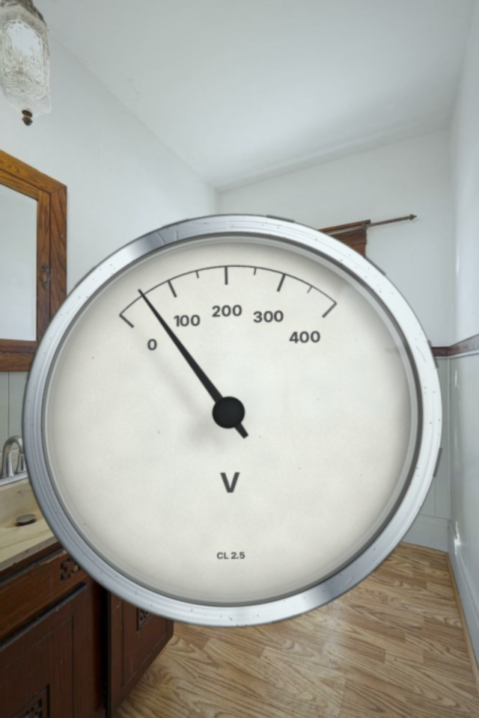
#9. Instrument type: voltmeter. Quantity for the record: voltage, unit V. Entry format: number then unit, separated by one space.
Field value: 50 V
